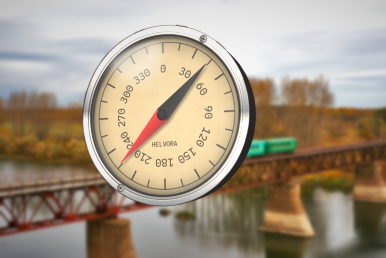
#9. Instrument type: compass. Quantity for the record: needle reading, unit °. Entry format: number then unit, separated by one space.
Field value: 225 °
